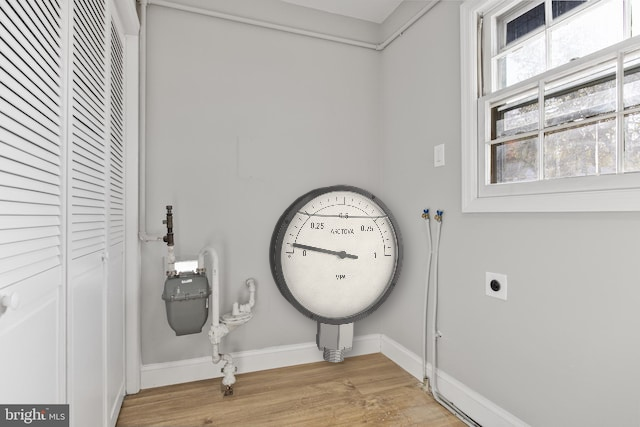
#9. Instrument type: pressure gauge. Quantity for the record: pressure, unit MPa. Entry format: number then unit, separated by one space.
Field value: 0.05 MPa
